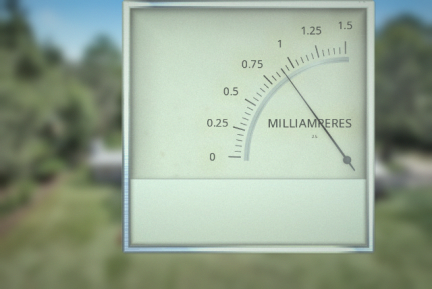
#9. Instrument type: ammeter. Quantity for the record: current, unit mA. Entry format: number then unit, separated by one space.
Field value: 0.9 mA
